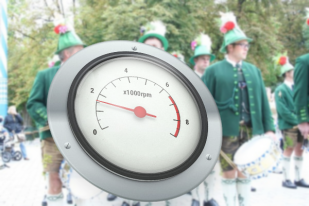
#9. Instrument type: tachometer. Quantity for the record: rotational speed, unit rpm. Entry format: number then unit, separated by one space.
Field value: 1500 rpm
